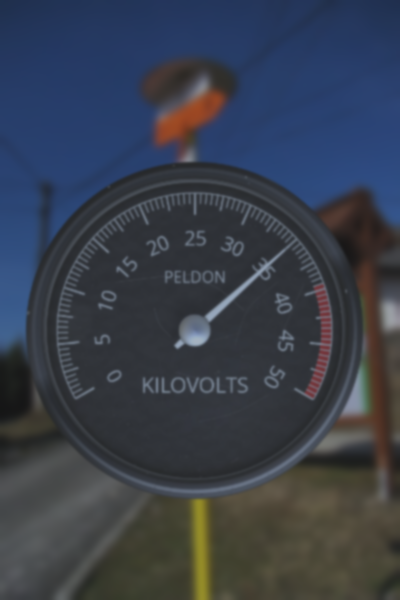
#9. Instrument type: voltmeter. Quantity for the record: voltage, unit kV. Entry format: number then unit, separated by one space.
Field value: 35 kV
